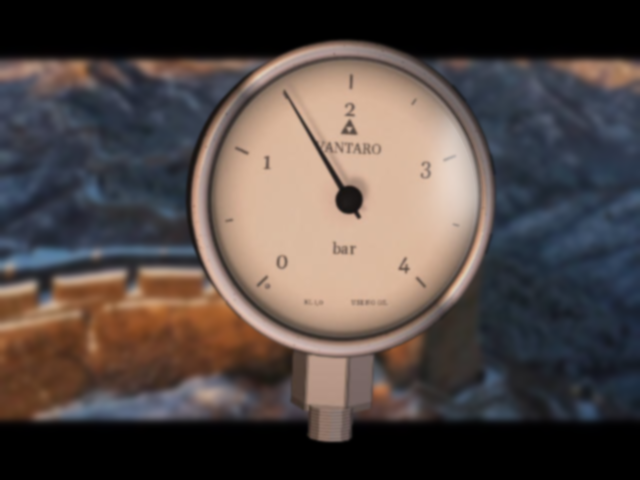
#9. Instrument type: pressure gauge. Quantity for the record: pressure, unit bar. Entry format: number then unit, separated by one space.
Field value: 1.5 bar
